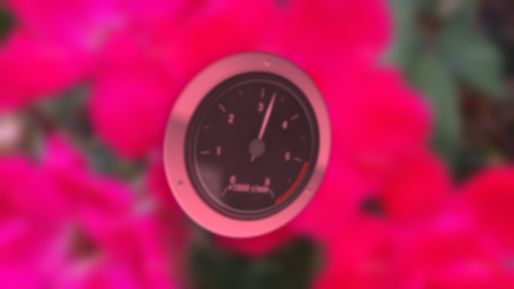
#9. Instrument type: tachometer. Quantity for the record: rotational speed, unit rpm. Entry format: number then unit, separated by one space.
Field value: 3250 rpm
